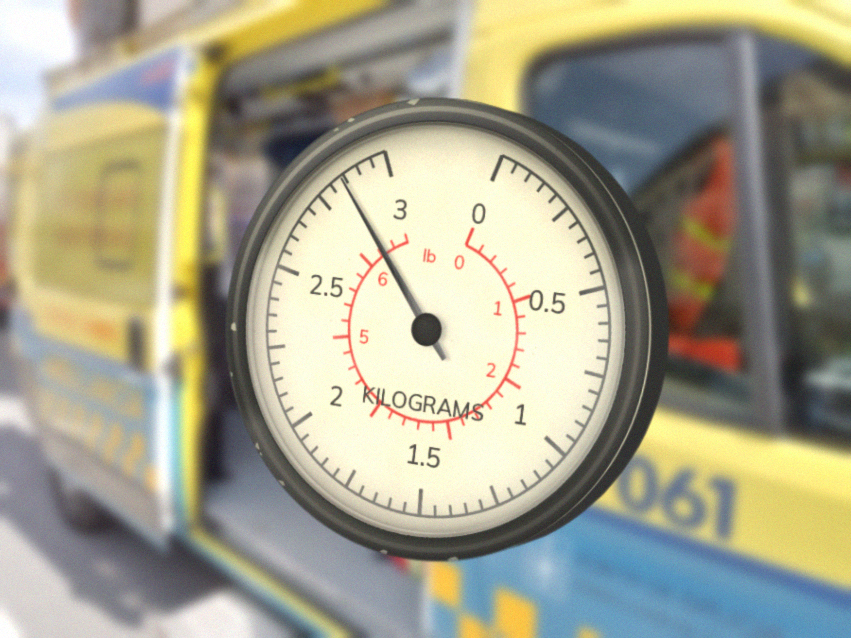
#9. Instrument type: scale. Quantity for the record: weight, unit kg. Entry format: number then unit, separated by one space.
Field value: 2.85 kg
